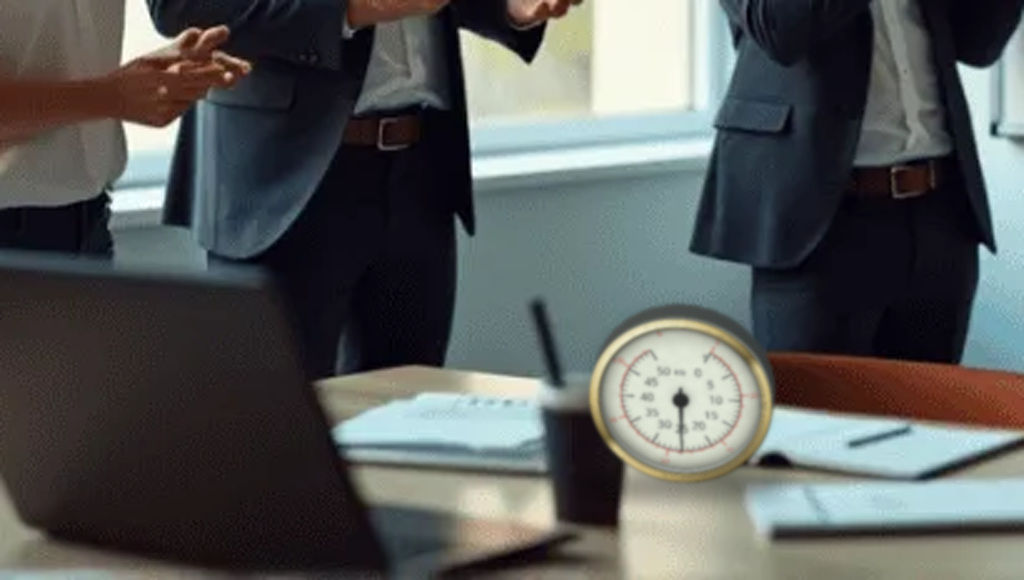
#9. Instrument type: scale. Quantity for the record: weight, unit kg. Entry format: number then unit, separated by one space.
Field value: 25 kg
